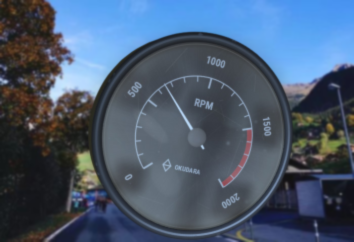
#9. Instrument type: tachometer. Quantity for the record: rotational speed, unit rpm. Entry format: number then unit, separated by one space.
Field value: 650 rpm
